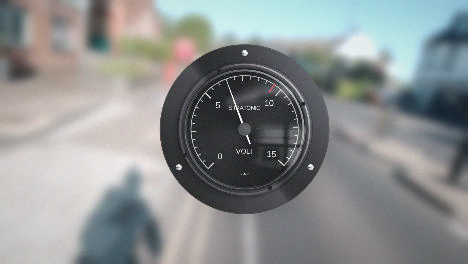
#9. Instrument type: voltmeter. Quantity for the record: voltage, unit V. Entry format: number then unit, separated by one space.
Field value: 6.5 V
